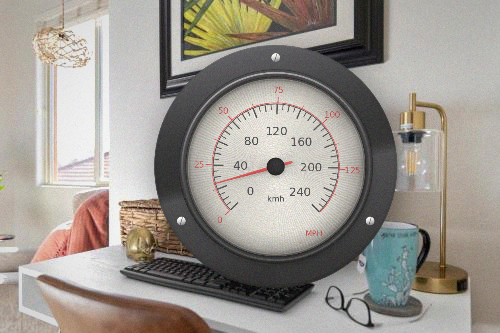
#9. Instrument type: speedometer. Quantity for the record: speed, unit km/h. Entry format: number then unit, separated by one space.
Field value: 25 km/h
